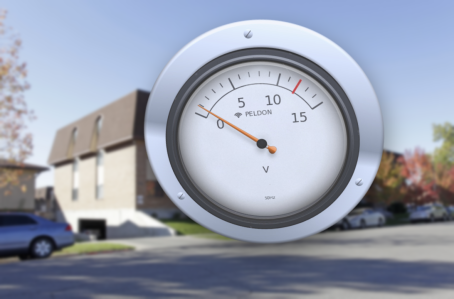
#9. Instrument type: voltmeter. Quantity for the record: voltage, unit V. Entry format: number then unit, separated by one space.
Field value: 1 V
